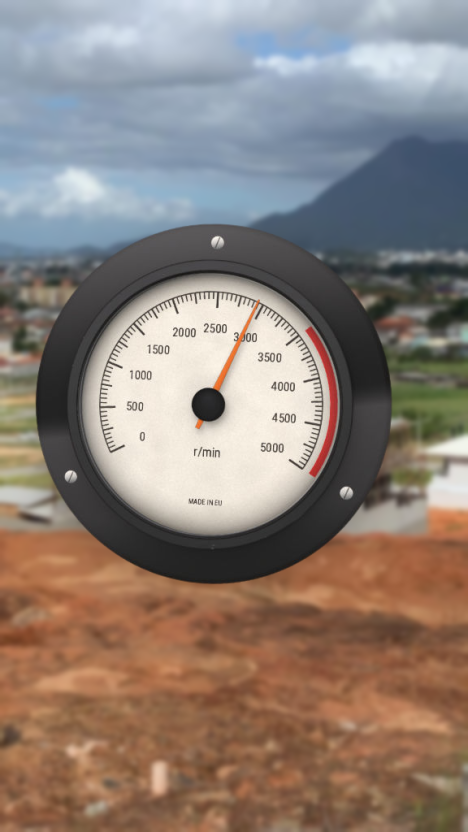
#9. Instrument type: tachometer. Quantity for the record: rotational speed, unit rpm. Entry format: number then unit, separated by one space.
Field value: 2950 rpm
